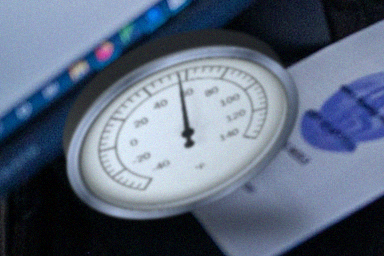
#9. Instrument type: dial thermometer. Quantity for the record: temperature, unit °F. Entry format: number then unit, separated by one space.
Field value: 56 °F
